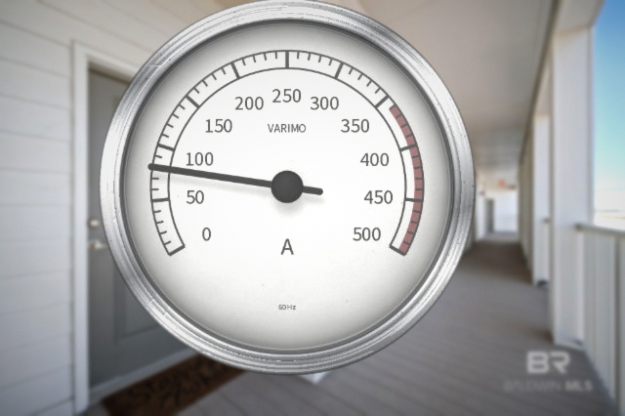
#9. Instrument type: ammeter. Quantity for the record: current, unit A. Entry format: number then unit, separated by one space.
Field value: 80 A
